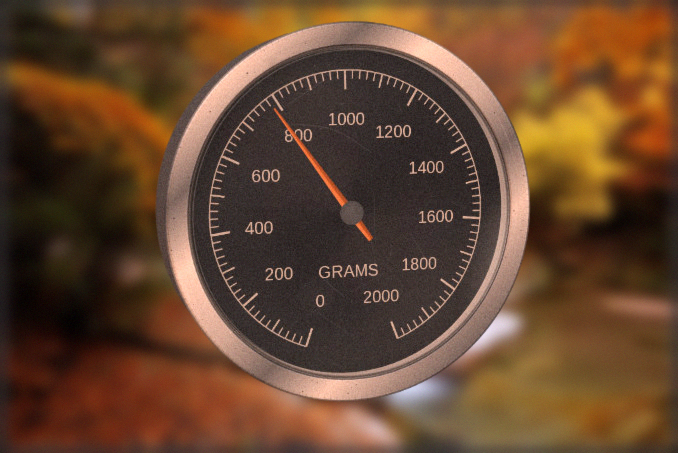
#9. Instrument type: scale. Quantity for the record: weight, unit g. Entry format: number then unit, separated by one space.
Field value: 780 g
